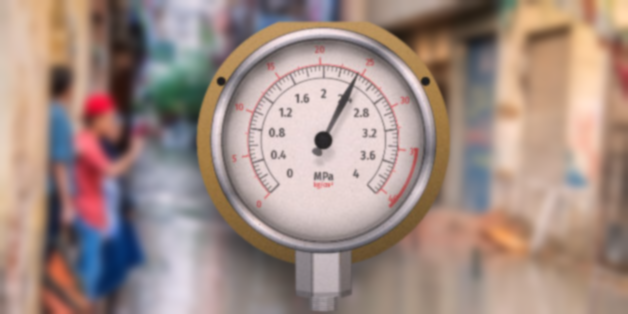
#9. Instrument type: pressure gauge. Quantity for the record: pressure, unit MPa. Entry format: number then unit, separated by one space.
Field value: 2.4 MPa
